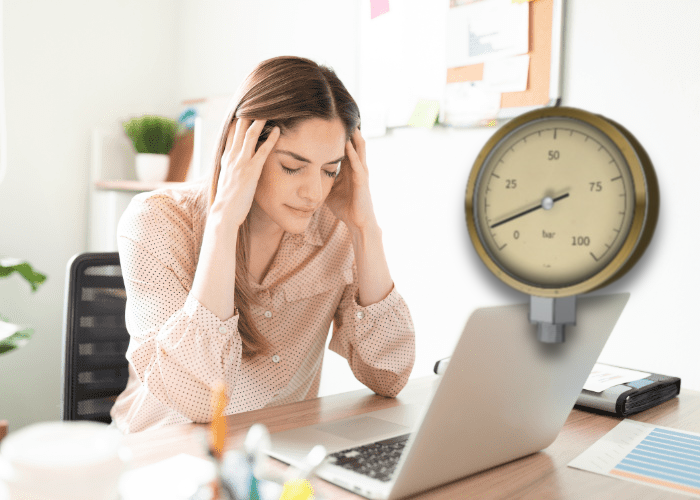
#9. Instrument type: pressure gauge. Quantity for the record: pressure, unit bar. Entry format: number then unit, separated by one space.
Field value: 7.5 bar
